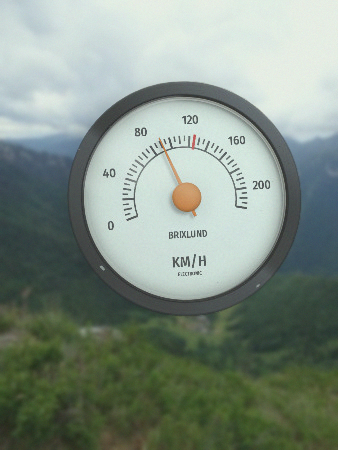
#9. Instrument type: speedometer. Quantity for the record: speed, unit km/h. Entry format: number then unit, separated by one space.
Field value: 90 km/h
